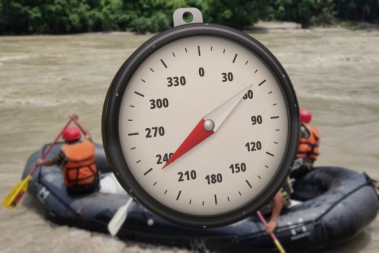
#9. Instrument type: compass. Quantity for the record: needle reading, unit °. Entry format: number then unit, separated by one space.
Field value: 235 °
